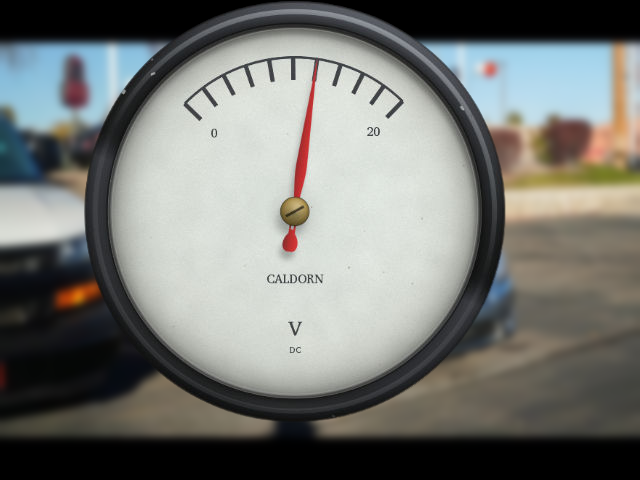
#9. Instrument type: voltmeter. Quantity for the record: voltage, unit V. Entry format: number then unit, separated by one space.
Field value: 12 V
